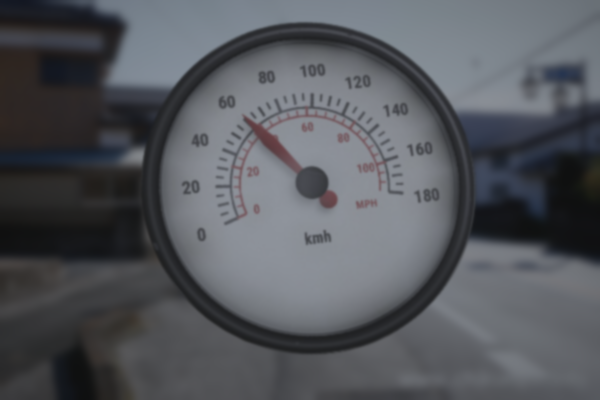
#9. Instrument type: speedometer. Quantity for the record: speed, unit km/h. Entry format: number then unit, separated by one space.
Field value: 60 km/h
